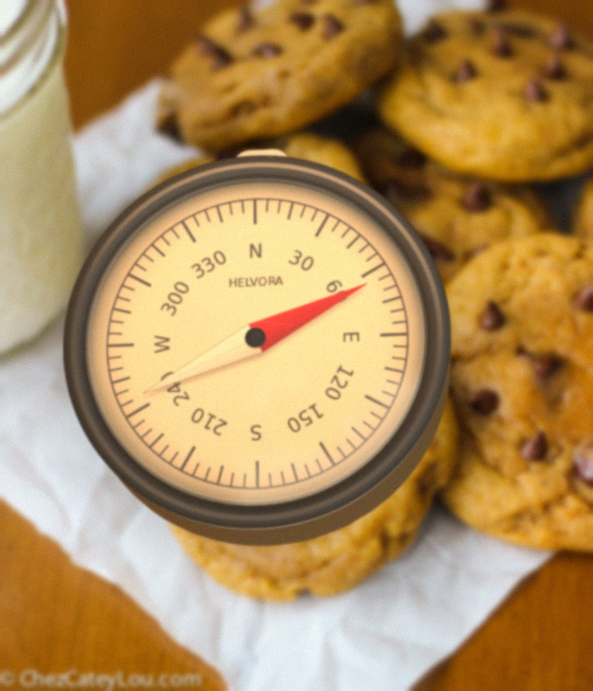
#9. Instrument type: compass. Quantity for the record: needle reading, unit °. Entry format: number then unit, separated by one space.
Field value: 65 °
